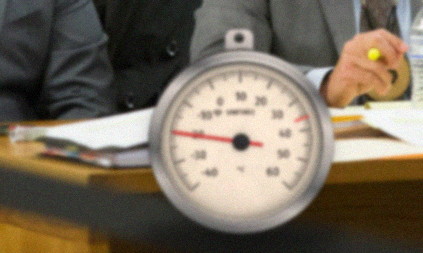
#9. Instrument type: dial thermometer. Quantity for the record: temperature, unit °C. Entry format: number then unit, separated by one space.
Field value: -20 °C
